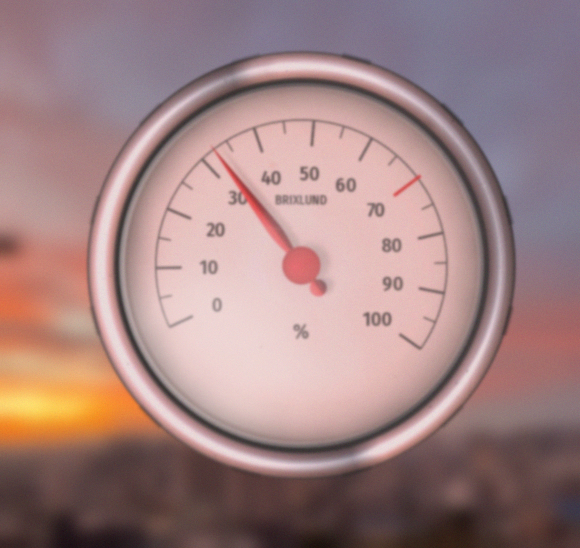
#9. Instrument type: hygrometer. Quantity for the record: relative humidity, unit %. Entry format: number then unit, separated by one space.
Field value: 32.5 %
